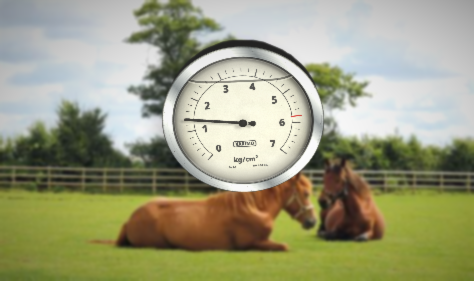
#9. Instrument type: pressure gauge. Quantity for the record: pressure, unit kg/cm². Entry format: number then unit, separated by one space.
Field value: 1.4 kg/cm²
